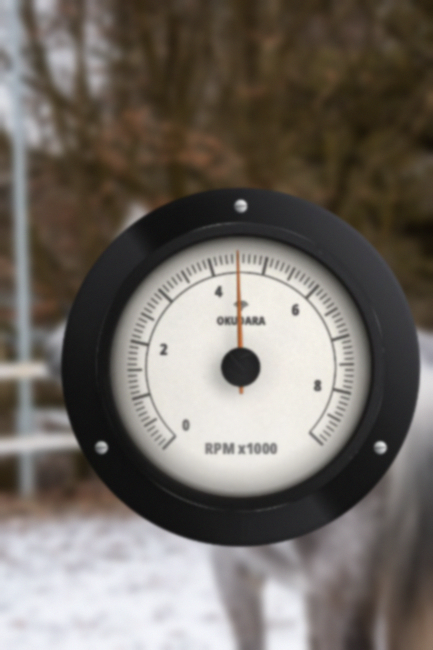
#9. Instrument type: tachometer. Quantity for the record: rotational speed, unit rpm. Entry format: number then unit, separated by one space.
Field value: 4500 rpm
